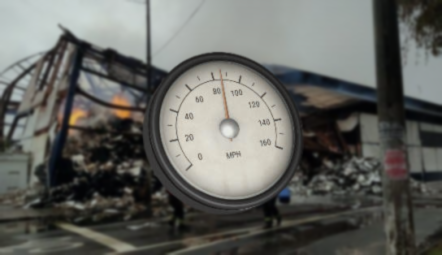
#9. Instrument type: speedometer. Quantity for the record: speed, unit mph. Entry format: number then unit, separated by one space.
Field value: 85 mph
